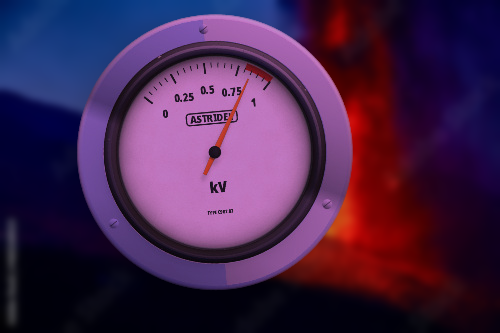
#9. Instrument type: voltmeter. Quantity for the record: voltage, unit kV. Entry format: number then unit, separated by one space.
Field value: 0.85 kV
